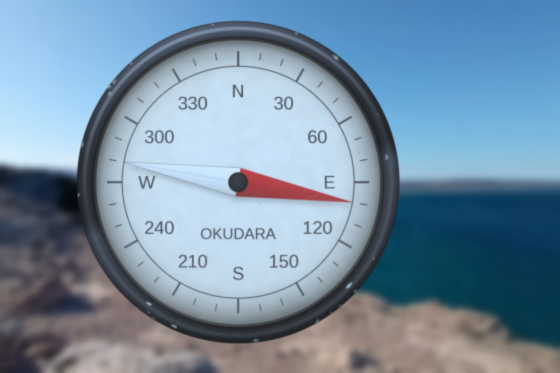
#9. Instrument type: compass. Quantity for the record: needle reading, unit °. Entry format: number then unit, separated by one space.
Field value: 100 °
